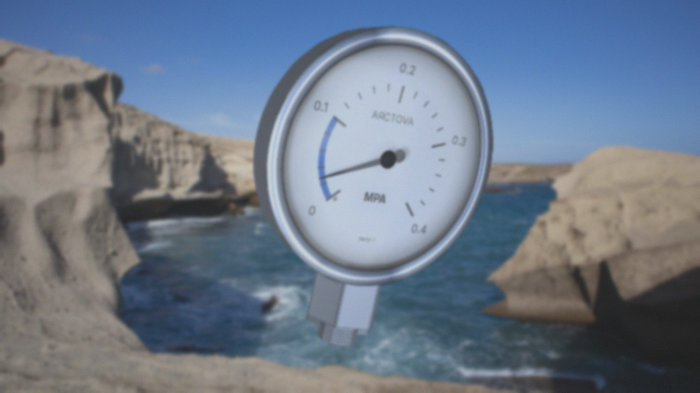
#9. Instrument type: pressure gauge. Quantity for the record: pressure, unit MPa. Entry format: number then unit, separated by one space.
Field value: 0.03 MPa
